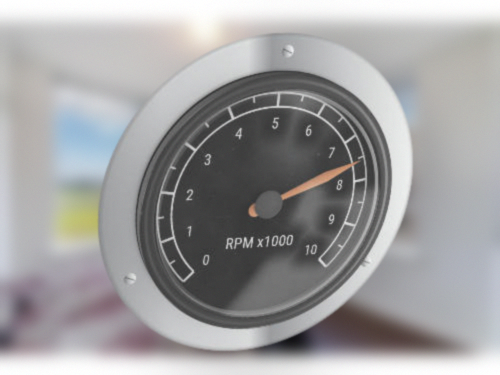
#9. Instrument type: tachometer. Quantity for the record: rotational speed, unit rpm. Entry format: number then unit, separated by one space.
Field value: 7500 rpm
